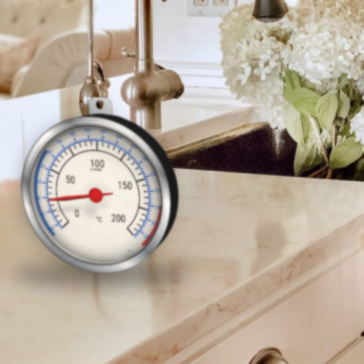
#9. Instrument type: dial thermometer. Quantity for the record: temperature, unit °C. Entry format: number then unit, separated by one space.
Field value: 25 °C
